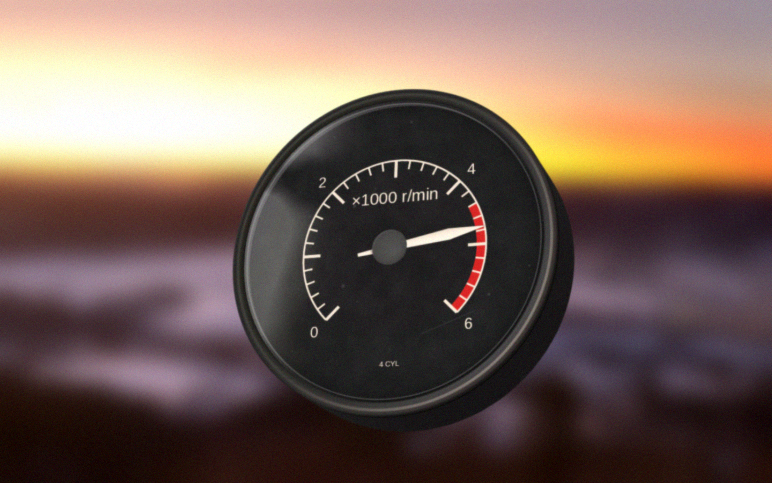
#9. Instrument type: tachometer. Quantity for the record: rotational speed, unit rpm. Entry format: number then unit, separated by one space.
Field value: 4800 rpm
